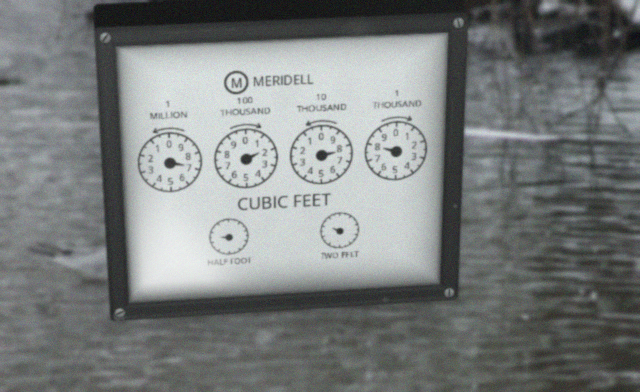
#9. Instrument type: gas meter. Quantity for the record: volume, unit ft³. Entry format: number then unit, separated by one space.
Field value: 717800 ft³
